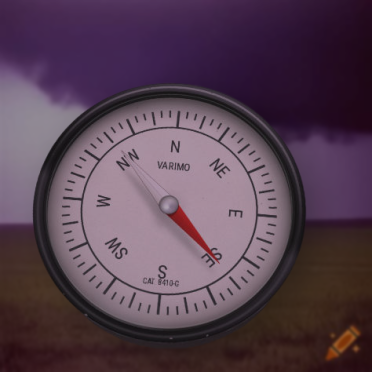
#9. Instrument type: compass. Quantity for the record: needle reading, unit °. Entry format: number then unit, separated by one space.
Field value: 135 °
